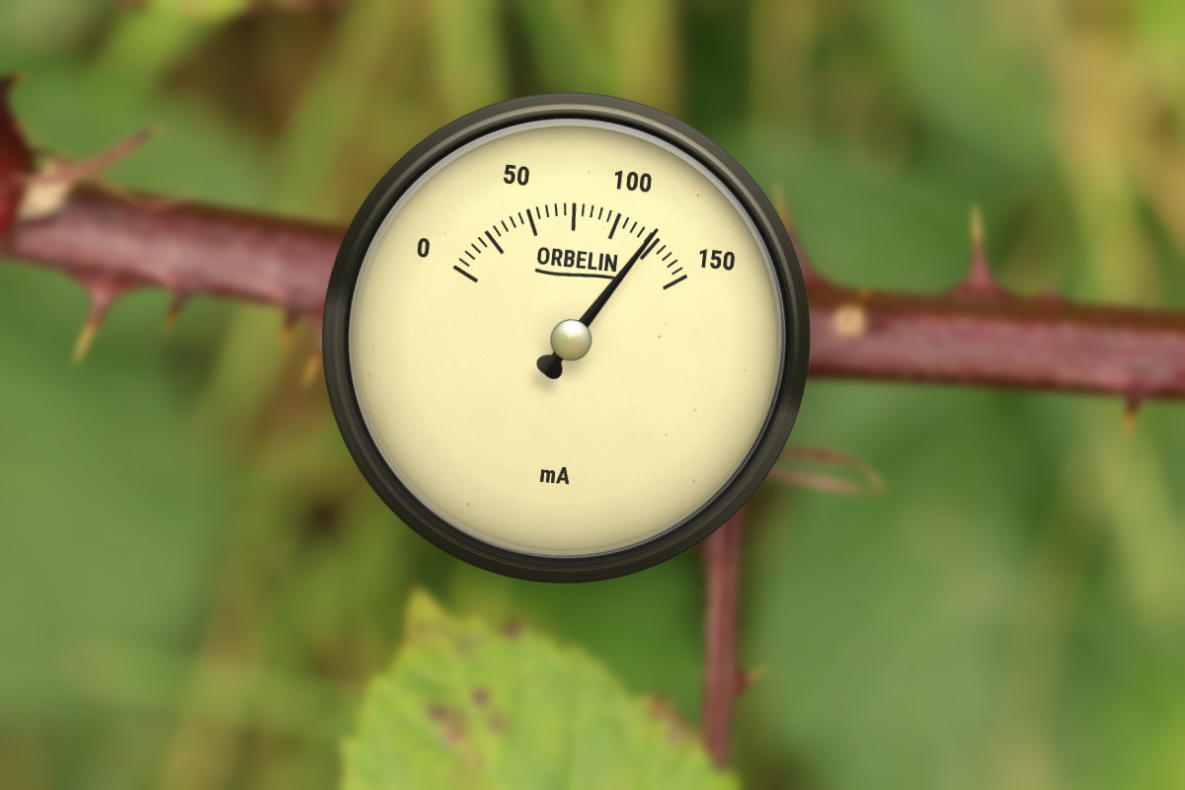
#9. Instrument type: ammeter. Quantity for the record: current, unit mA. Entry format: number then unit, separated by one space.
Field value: 120 mA
